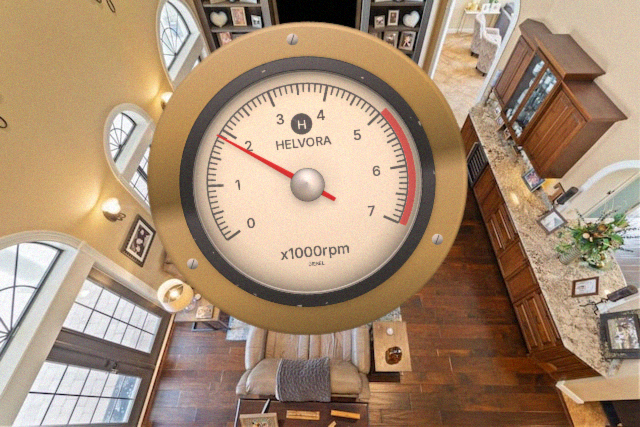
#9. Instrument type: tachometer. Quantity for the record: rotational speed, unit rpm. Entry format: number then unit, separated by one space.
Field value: 1900 rpm
